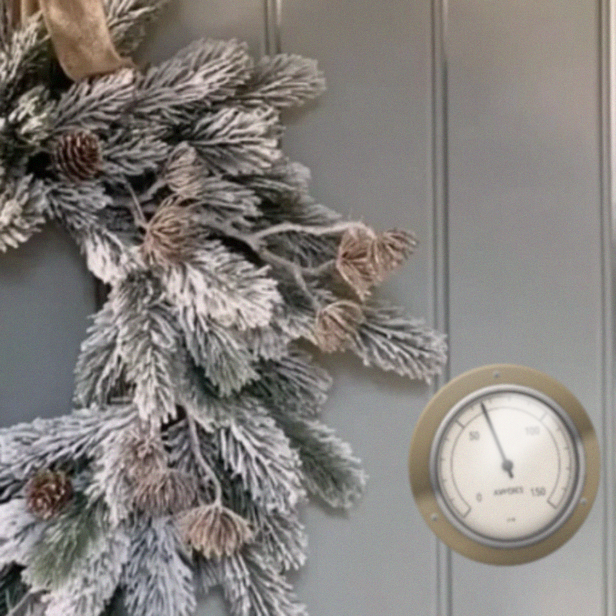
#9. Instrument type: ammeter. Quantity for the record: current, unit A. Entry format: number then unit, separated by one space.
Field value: 65 A
